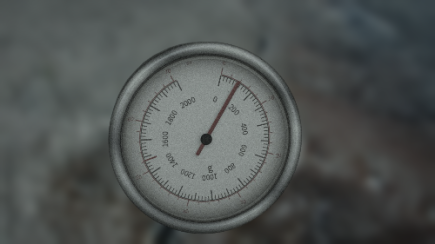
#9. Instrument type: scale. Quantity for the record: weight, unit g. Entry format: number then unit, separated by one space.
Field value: 100 g
